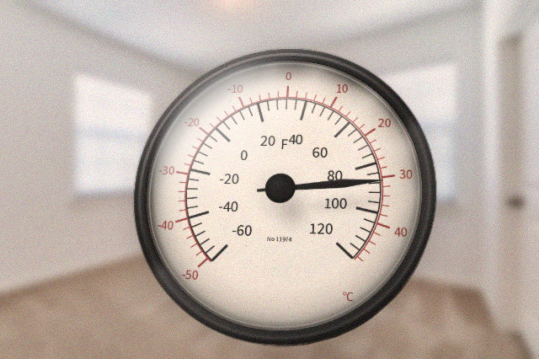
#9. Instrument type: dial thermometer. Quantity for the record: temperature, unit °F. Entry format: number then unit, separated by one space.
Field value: 88 °F
